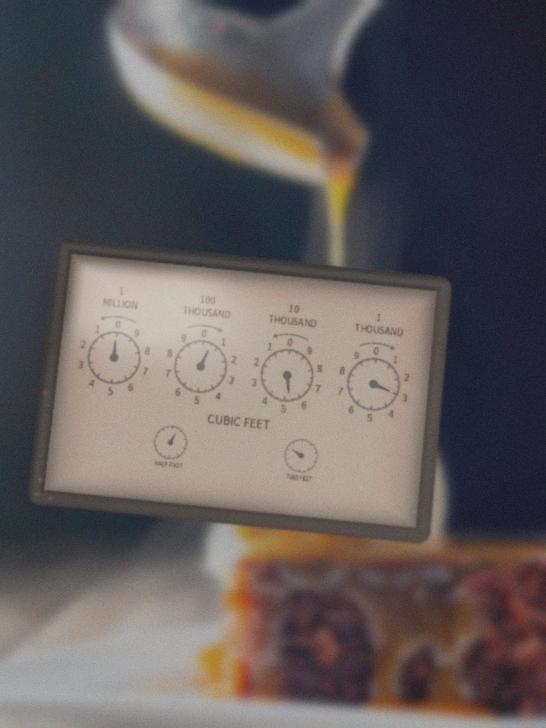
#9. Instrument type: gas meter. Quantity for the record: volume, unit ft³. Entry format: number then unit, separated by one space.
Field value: 5300 ft³
